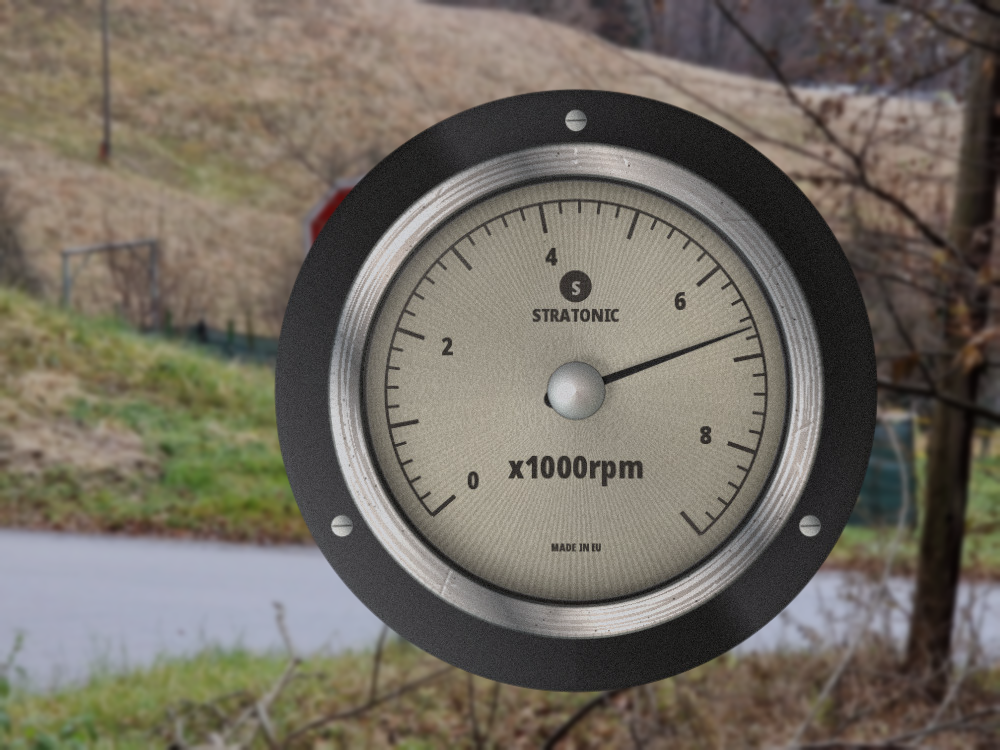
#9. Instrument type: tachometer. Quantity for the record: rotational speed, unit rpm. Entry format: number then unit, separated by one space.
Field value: 6700 rpm
